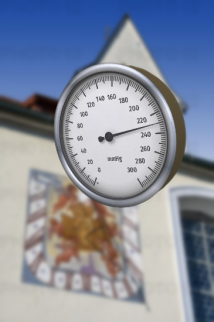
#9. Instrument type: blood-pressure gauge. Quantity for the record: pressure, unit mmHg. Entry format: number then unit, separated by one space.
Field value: 230 mmHg
